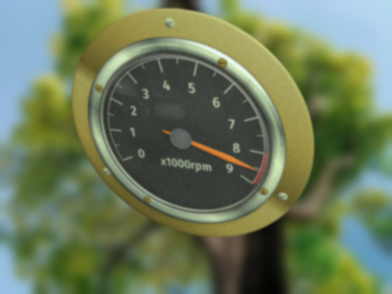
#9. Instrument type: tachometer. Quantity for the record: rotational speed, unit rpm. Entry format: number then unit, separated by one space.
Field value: 8500 rpm
